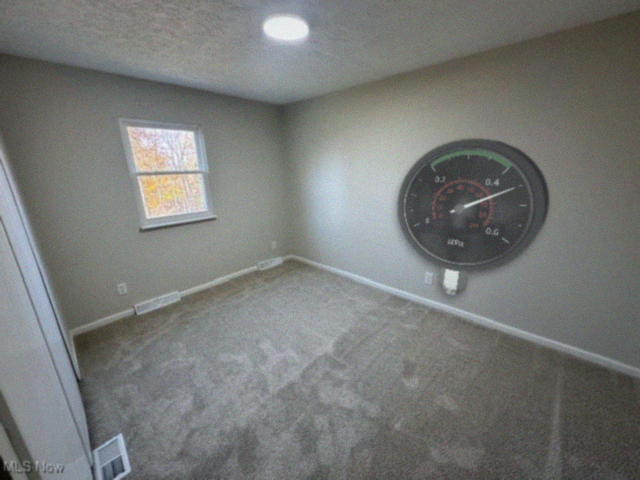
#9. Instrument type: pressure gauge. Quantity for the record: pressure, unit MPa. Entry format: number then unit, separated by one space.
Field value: 0.45 MPa
